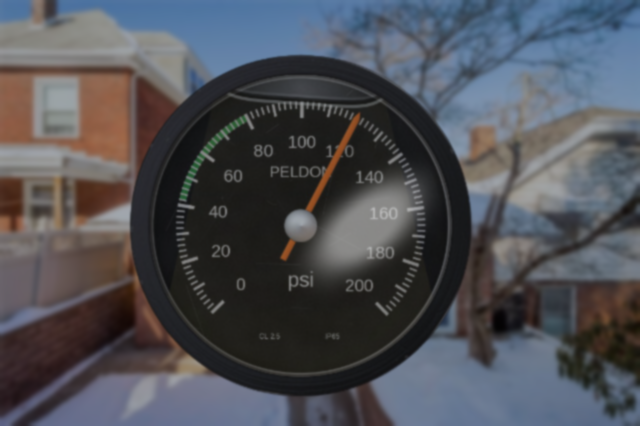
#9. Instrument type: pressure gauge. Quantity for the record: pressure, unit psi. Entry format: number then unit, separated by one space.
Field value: 120 psi
